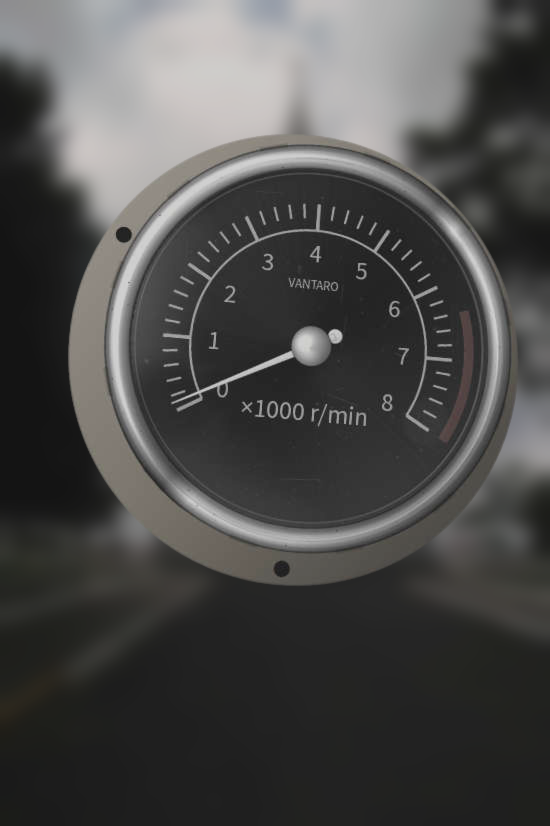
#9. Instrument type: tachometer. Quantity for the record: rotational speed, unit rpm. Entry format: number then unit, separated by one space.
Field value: 100 rpm
